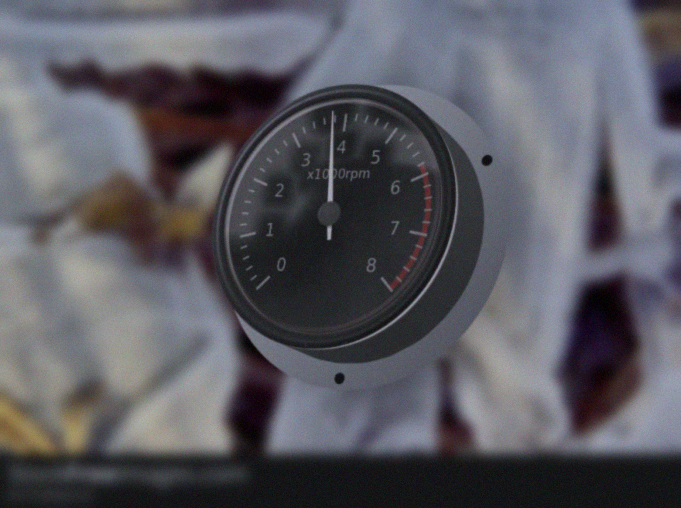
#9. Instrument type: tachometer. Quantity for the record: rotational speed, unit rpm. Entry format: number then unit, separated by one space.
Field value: 3800 rpm
